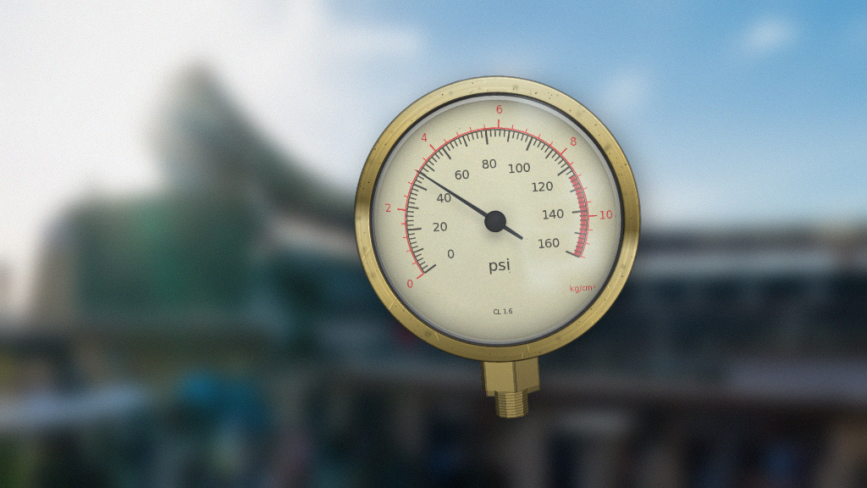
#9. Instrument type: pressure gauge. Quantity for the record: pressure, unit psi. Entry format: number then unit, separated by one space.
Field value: 46 psi
